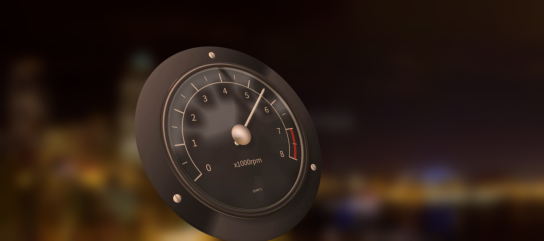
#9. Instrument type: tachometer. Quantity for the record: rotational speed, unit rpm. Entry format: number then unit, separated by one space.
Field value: 5500 rpm
